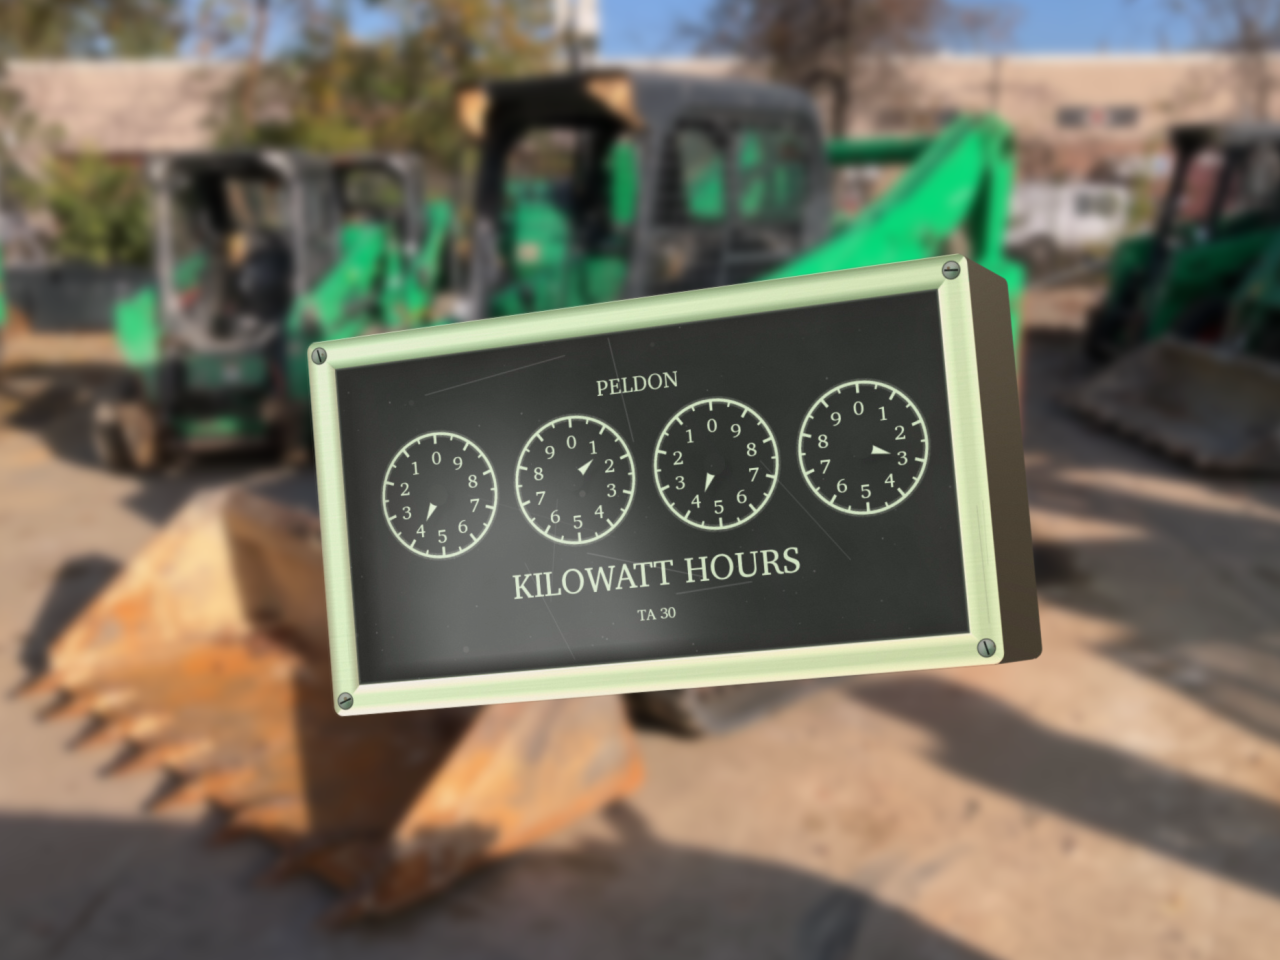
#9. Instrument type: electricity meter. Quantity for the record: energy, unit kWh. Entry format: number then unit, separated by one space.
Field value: 4143 kWh
